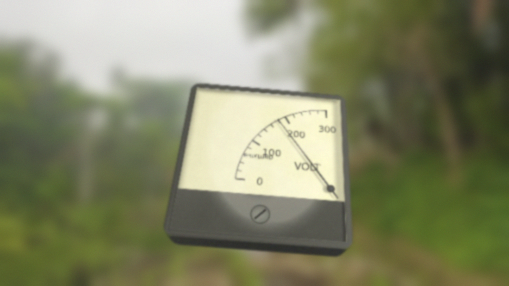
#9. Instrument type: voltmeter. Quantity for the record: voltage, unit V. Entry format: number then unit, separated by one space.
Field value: 180 V
